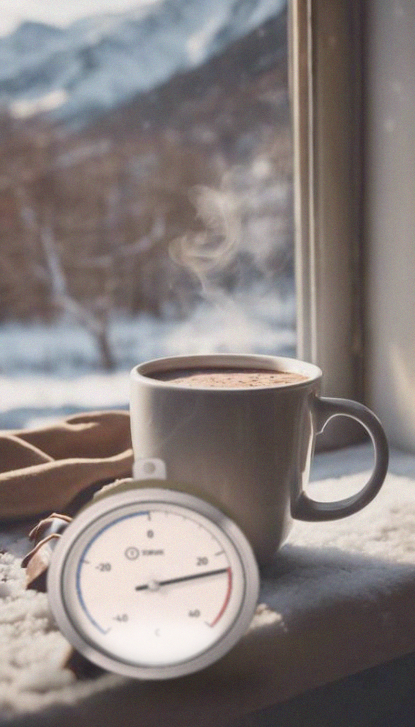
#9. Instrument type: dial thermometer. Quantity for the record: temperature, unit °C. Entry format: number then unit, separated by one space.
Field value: 24 °C
